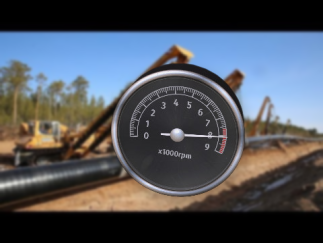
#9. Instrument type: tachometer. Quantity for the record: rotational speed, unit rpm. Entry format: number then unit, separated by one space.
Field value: 8000 rpm
